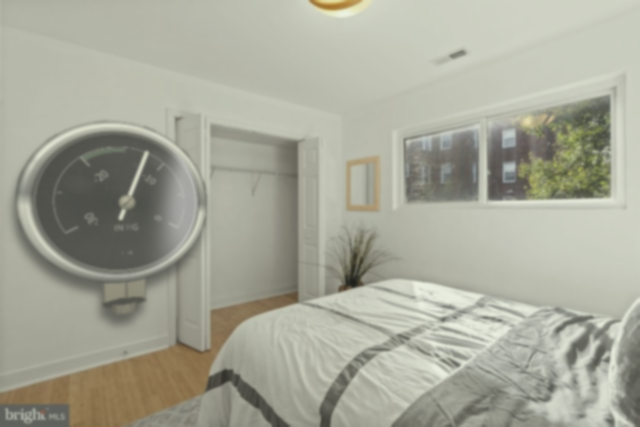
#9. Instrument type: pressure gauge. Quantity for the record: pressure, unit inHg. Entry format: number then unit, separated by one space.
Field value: -12.5 inHg
